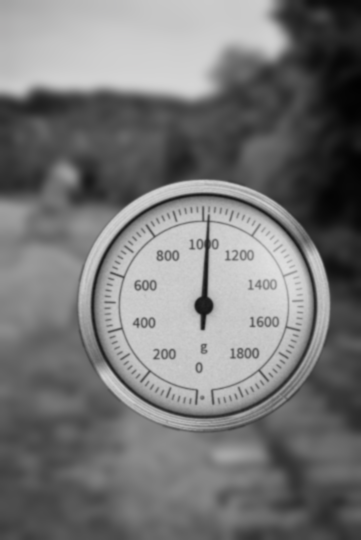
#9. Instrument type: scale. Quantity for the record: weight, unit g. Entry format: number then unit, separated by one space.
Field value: 1020 g
